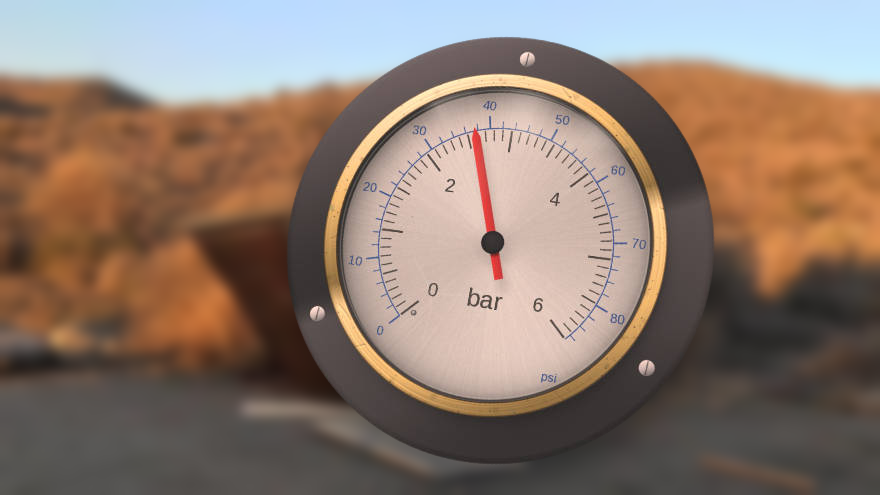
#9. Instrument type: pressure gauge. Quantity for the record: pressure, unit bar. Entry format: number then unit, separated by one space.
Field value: 2.6 bar
